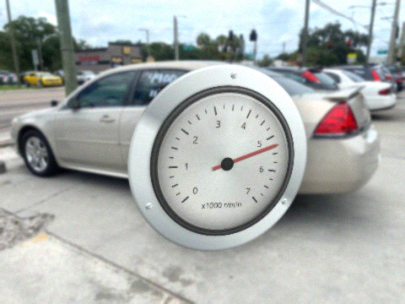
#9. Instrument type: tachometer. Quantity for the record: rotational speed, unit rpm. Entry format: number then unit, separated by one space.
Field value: 5250 rpm
